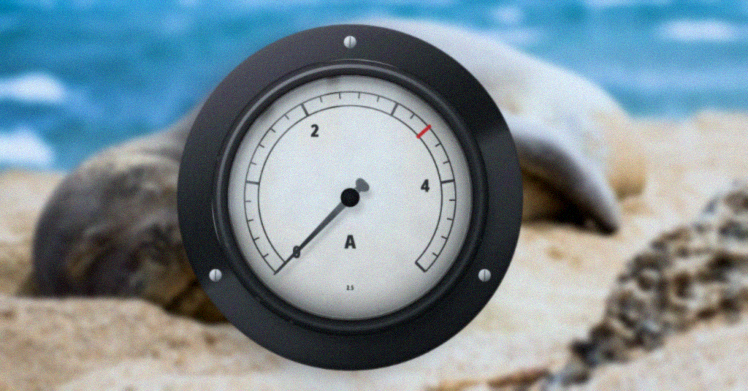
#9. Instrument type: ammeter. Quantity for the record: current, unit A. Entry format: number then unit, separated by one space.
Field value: 0 A
